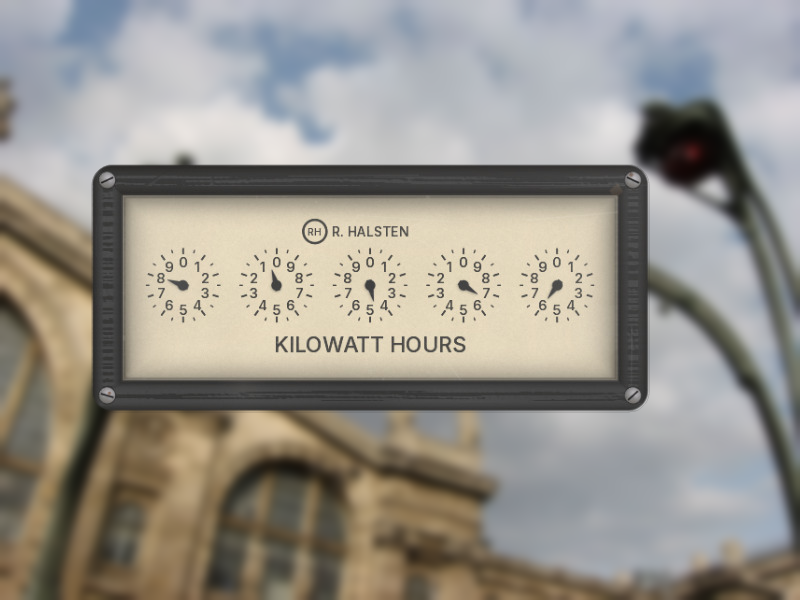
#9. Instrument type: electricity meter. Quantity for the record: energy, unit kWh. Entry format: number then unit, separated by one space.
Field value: 80466 kWh
